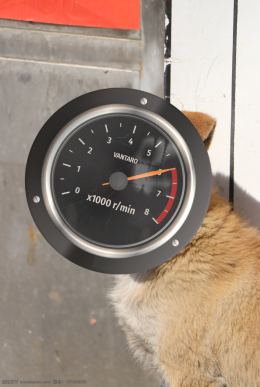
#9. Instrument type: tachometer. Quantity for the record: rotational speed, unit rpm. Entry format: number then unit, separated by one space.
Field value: 6000 rpm
